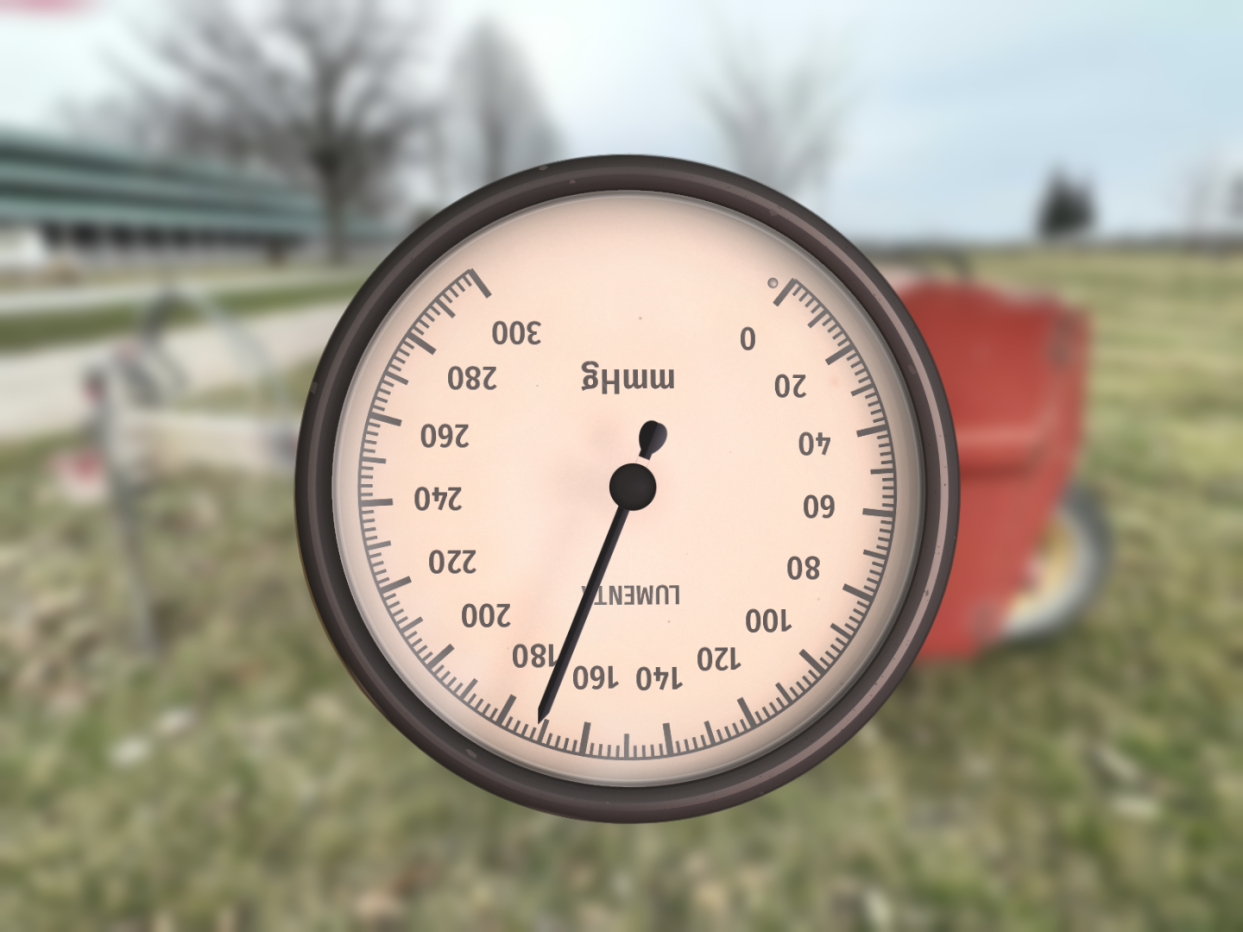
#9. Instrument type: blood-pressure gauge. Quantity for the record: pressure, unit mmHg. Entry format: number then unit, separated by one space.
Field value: 172 mmHg
